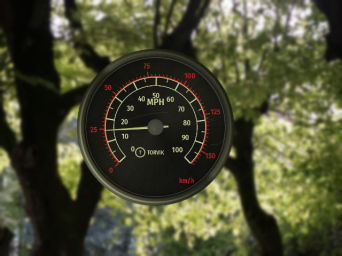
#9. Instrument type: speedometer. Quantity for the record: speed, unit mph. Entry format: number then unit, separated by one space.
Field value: 15 mph
